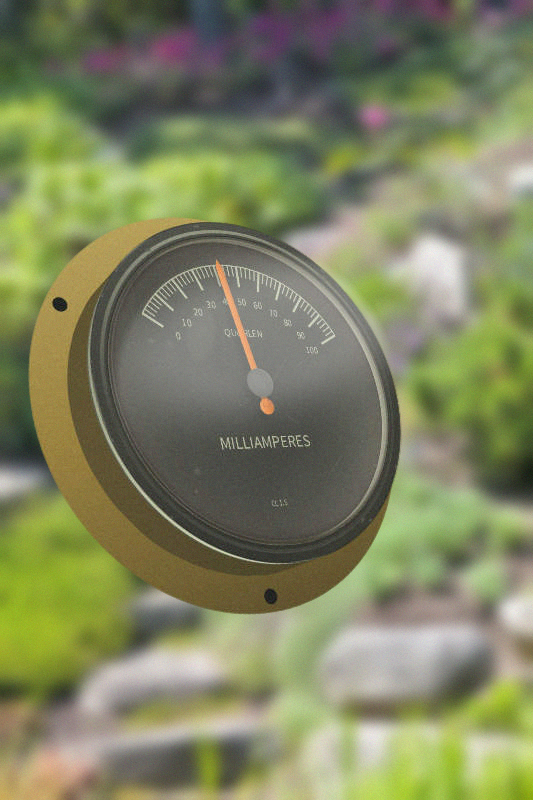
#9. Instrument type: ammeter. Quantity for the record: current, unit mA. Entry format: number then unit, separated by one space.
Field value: 40 mA
